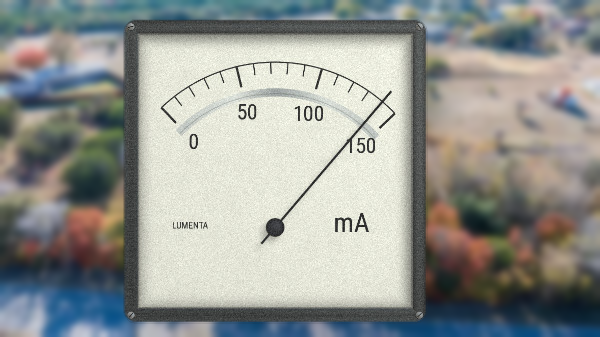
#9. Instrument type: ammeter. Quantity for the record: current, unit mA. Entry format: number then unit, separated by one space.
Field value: 140 mA
